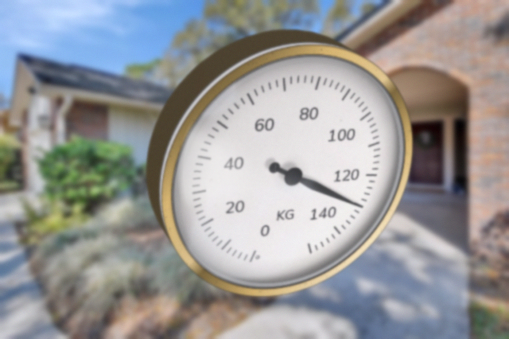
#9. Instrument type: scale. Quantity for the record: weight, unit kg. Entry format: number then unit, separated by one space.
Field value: 130 kg
